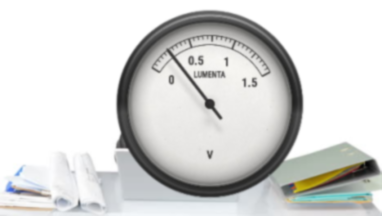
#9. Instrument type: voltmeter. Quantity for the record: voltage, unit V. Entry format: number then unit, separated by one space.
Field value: 0.25 V
